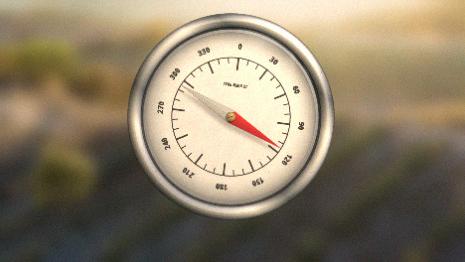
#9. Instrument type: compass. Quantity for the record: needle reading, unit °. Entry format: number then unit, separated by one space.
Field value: 115 °
